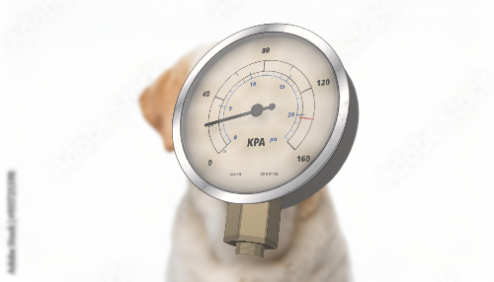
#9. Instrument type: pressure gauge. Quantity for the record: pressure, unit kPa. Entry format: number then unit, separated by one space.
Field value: 20 kPa
